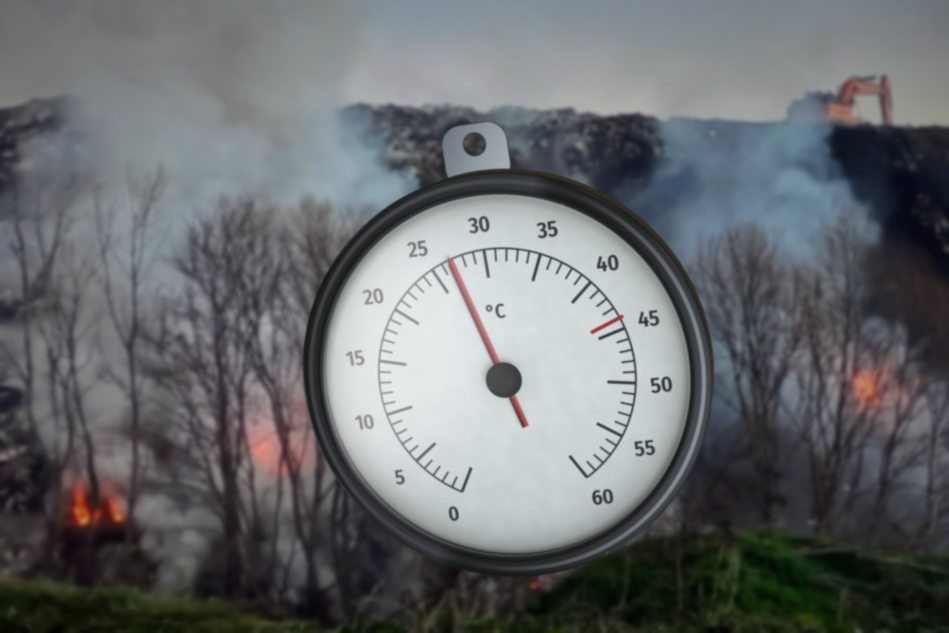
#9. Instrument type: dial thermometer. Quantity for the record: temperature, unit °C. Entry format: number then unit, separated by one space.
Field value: 27 °C
